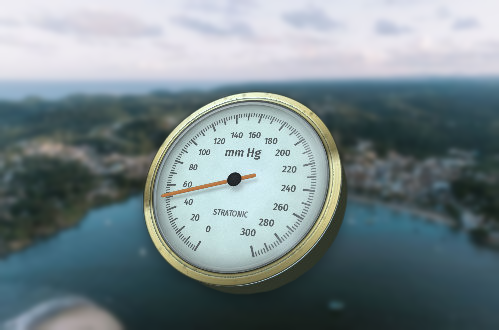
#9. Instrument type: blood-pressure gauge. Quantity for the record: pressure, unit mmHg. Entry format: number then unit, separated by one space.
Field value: 50 mmHg
